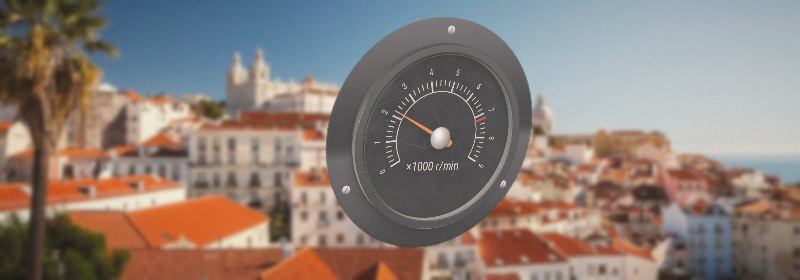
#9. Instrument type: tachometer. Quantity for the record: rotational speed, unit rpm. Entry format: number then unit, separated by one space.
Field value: 2200 rpm
